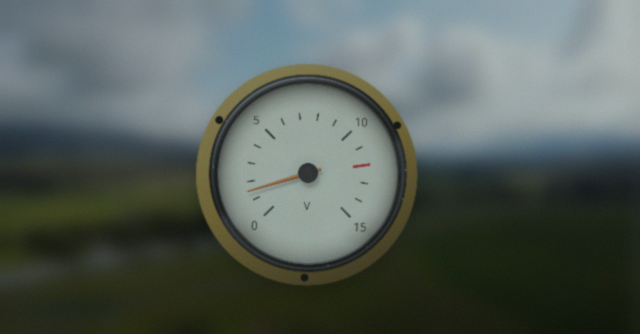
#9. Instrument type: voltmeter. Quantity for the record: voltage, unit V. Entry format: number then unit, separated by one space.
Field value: 1.5 V
